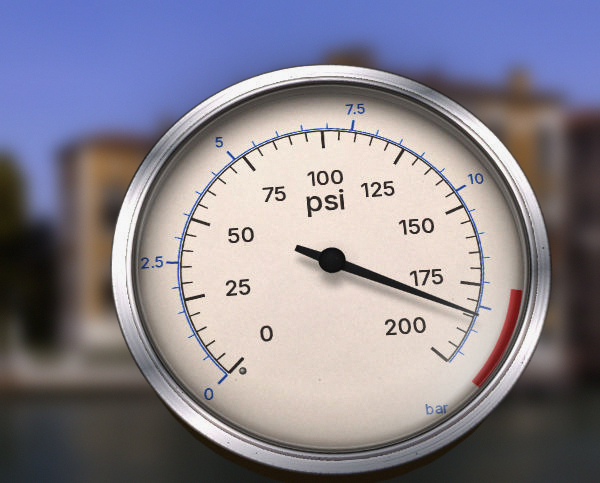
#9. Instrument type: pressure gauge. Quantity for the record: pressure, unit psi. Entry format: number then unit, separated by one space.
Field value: 185 psi
